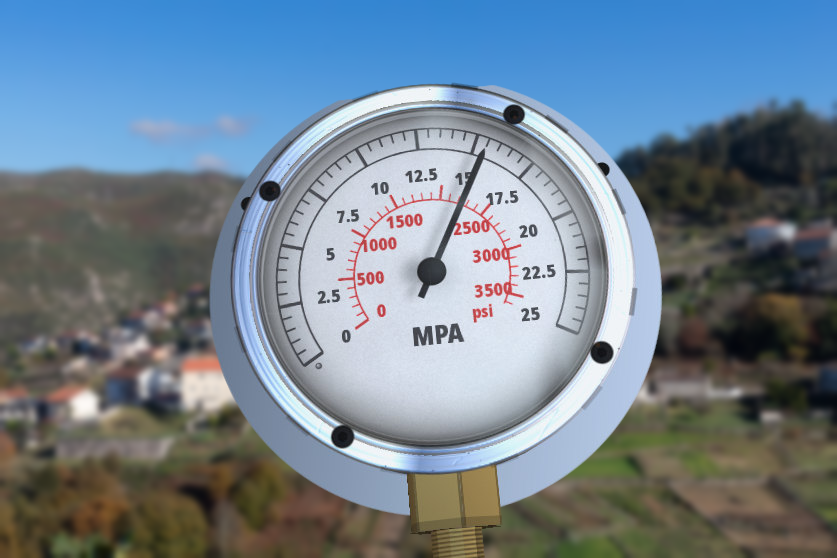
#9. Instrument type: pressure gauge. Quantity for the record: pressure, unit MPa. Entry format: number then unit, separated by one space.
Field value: 15.5 MPa
